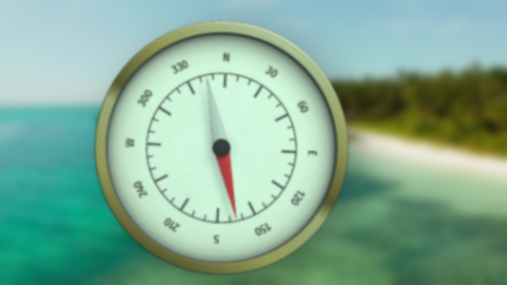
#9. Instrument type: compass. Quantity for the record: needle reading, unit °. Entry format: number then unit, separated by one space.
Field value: 165 °
